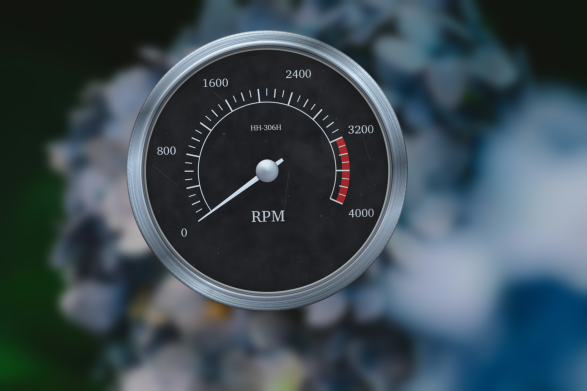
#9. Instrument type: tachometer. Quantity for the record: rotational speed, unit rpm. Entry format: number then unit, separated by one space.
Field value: 0 rpm
